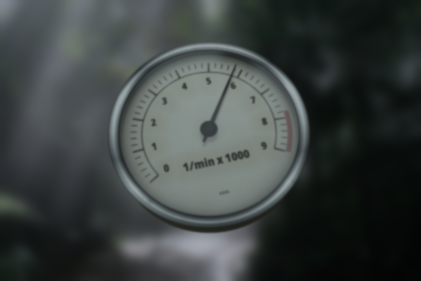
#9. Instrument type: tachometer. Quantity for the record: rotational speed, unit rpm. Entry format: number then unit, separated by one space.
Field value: 5800 rpm
